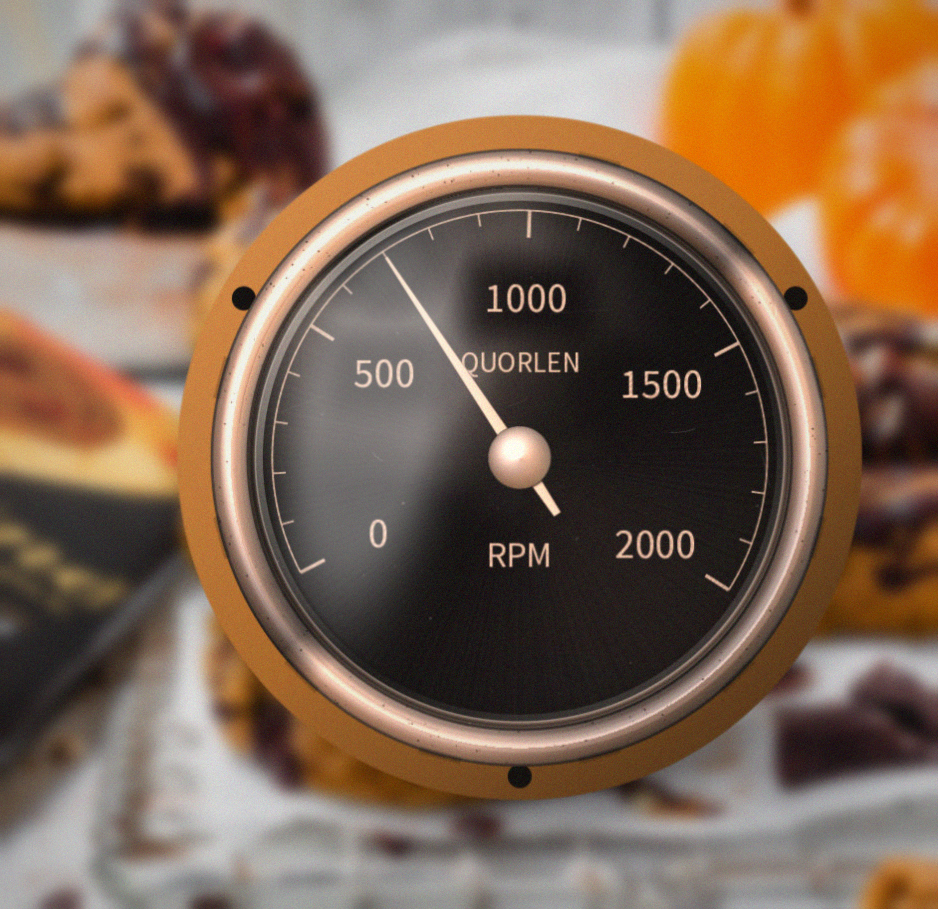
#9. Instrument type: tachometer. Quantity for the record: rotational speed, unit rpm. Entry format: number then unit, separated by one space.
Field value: 700 rpm
